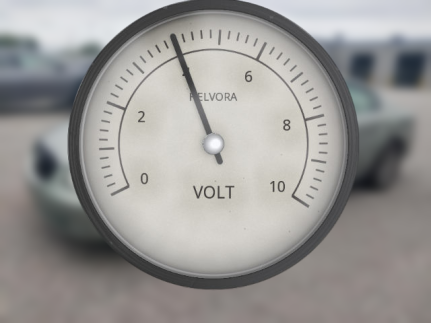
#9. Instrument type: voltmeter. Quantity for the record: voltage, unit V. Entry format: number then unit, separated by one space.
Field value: 4 V
